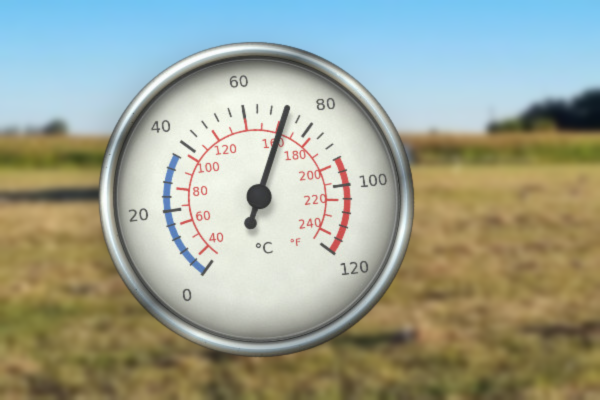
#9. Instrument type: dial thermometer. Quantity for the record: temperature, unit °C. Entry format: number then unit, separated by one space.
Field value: 72 °C
